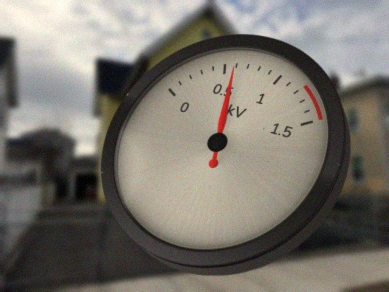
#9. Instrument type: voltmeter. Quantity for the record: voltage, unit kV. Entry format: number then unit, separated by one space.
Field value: 0.6 kV
